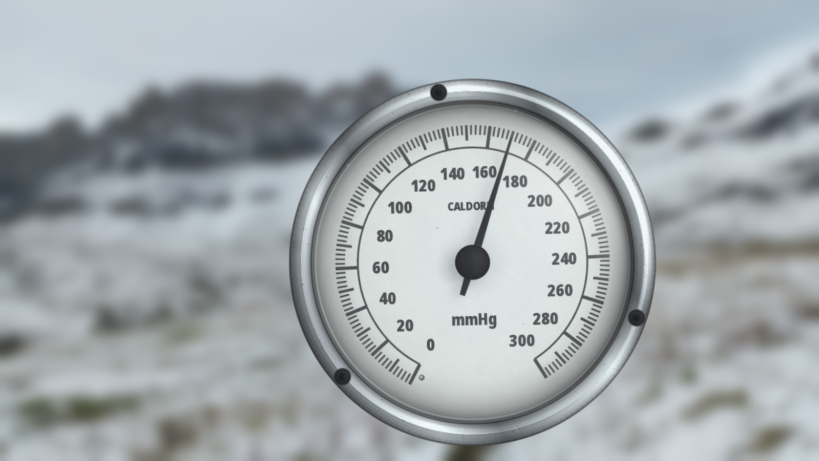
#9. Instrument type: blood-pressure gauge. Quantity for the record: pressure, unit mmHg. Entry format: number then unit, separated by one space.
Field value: 170 mmHg
